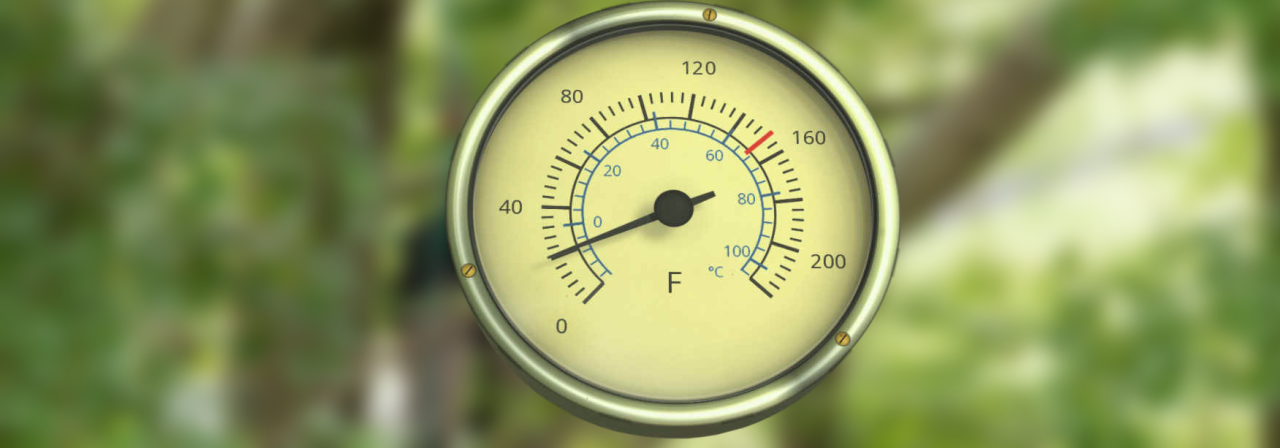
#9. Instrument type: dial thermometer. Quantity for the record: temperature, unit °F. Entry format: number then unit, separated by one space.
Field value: 20 °F
